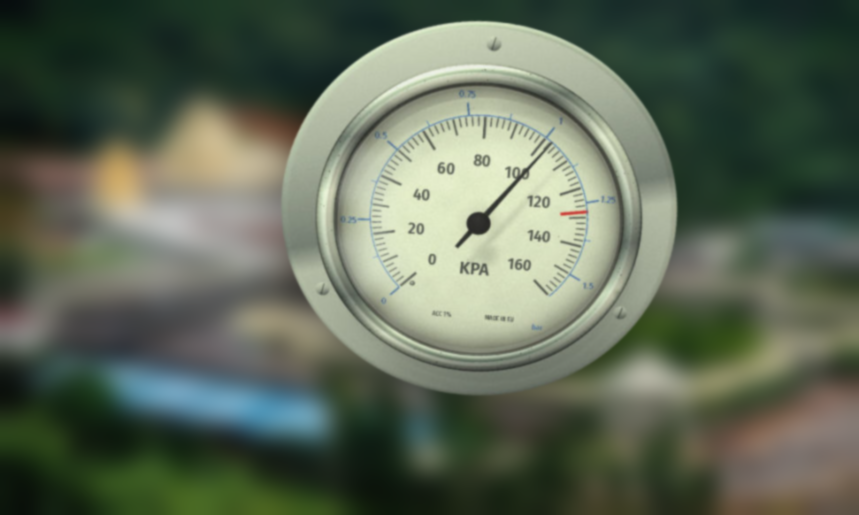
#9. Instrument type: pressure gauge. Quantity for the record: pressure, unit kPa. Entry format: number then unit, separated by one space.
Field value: 102 kPa
